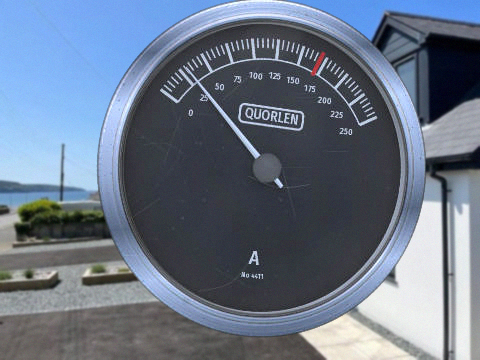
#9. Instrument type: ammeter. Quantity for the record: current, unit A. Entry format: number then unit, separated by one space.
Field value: 30 A
